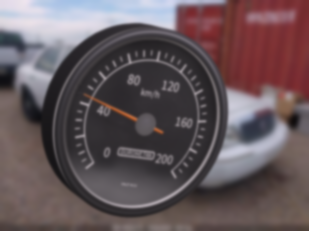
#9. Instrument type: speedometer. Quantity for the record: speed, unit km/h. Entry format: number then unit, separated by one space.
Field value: 45 km/h
